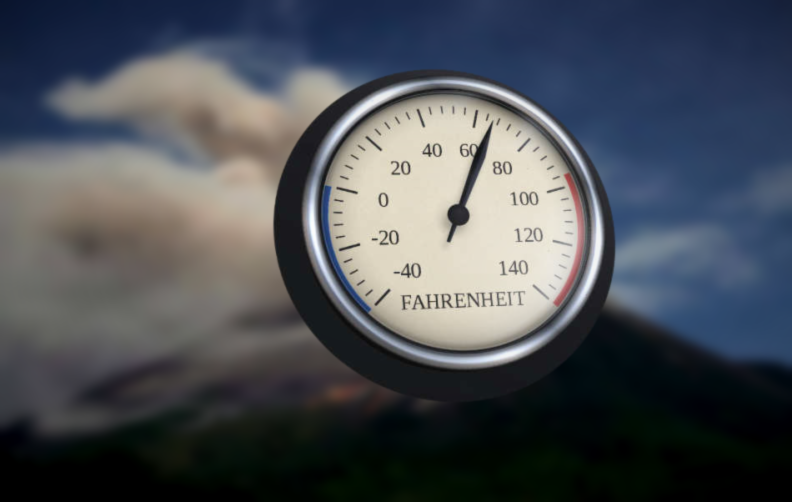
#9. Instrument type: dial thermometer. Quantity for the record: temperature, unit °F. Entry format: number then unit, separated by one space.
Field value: 66 °F
